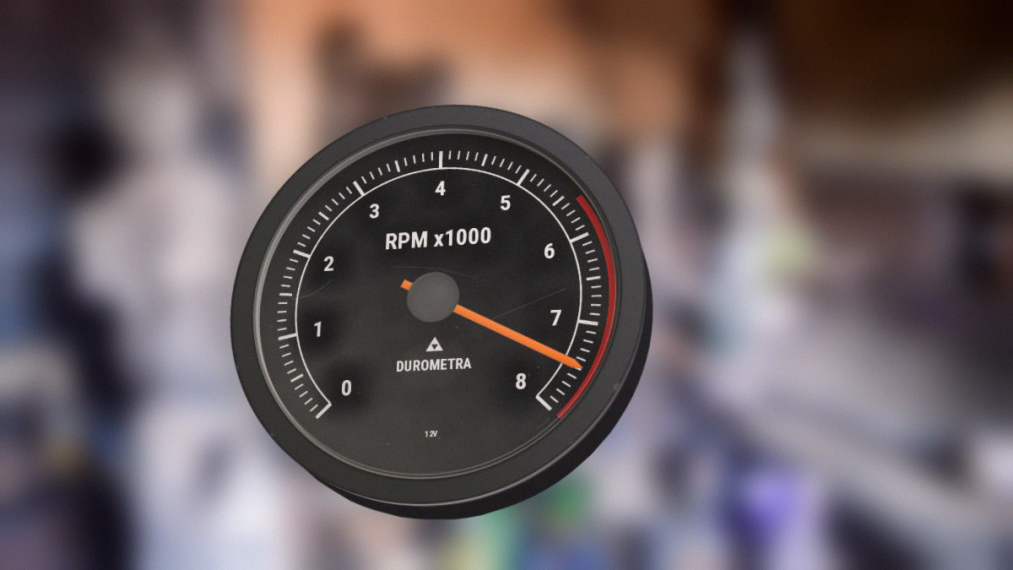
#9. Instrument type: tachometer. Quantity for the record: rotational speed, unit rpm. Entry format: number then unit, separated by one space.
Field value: 7500 rpm
